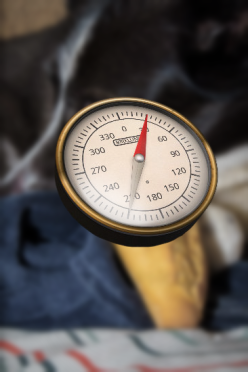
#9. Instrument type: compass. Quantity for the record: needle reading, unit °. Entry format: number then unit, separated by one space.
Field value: 30 °
